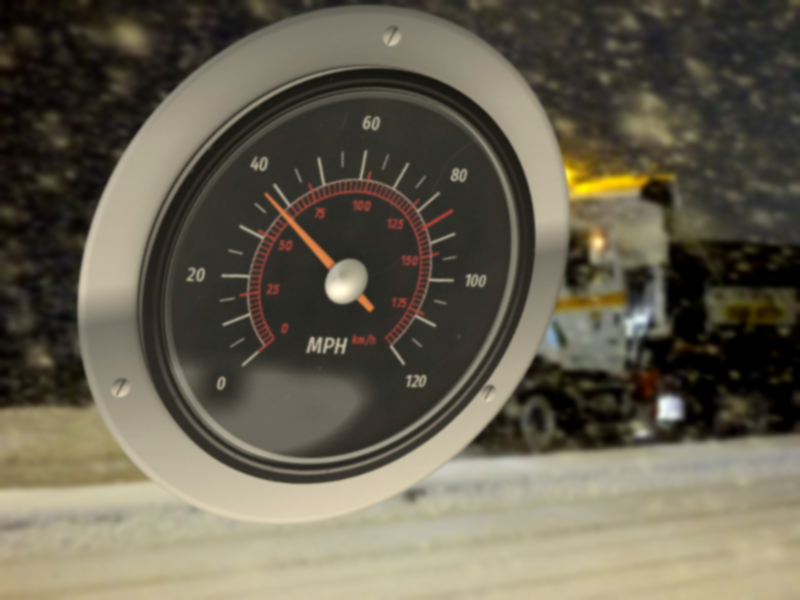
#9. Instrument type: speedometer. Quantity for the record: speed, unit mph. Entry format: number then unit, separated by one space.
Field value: 37.5 mph
